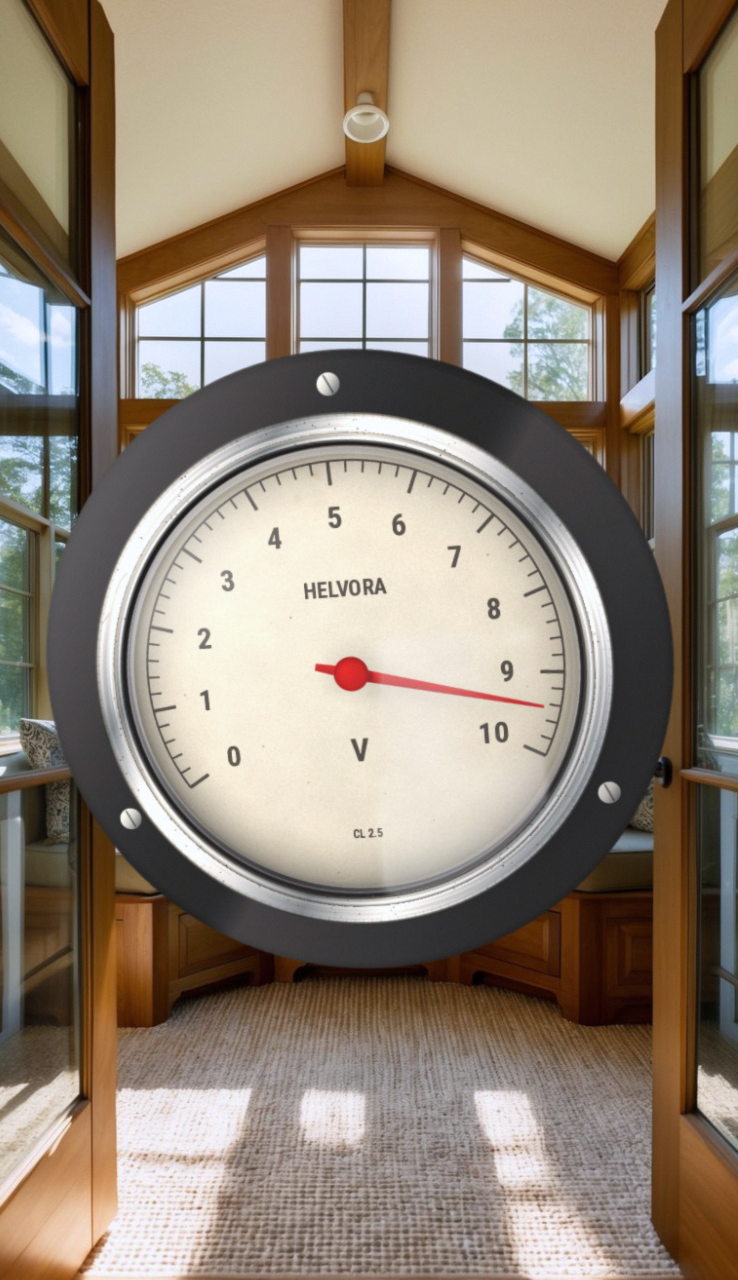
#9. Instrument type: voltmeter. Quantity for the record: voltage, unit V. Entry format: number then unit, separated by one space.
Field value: 9.4 V
